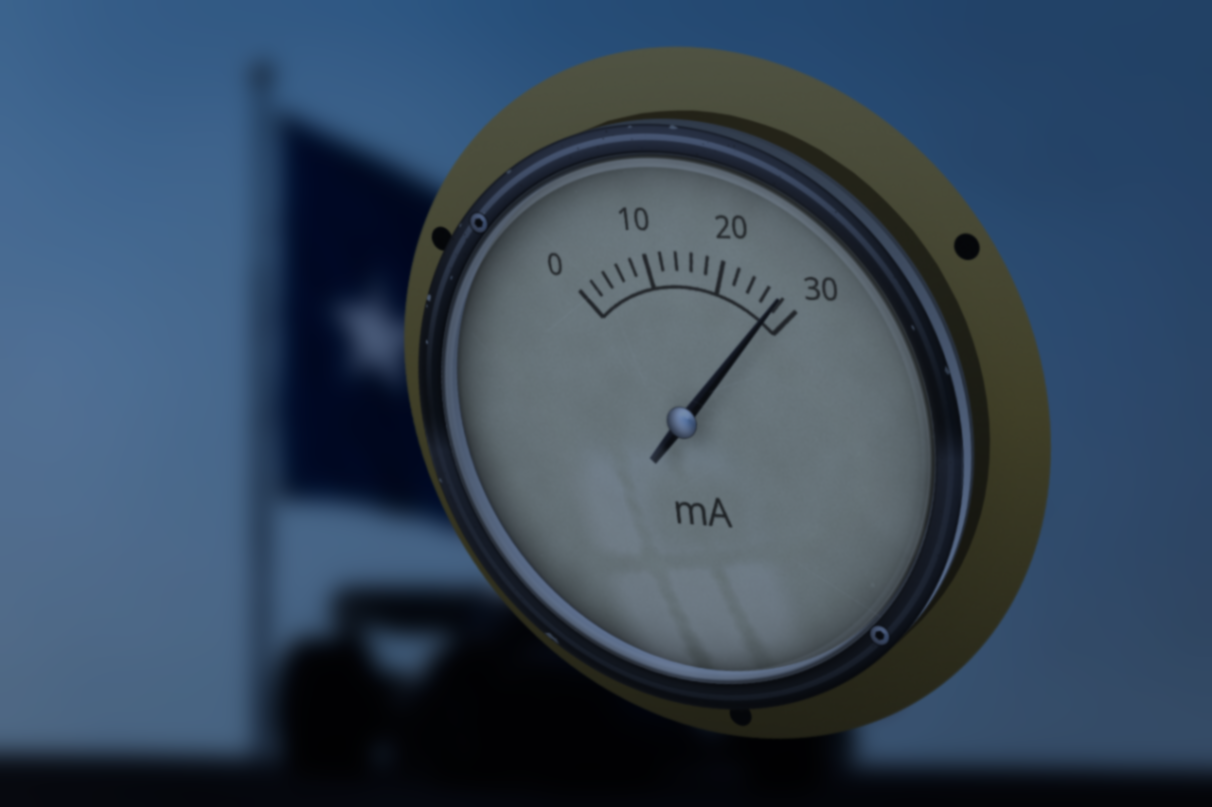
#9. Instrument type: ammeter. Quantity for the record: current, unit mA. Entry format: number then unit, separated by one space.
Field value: 28 mA
